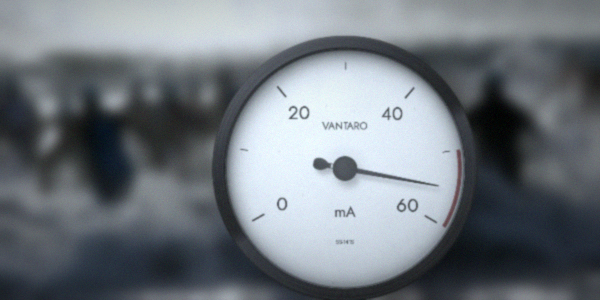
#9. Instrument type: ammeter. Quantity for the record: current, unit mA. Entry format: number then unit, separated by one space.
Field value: 55 mA
